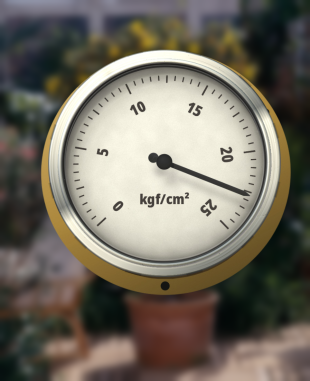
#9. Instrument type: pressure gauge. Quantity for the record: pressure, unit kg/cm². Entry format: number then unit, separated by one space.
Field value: 22.75 kg/cm²
